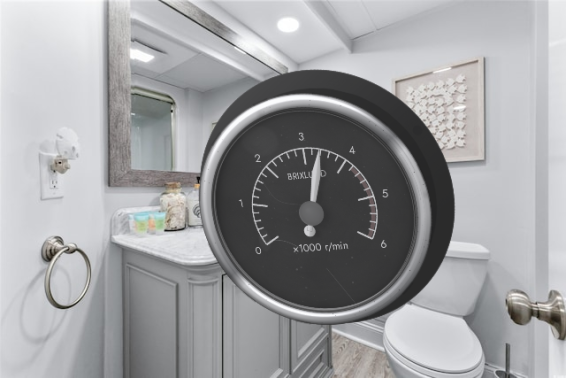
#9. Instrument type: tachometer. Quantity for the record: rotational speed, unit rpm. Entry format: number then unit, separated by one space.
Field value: 3400 rpm
